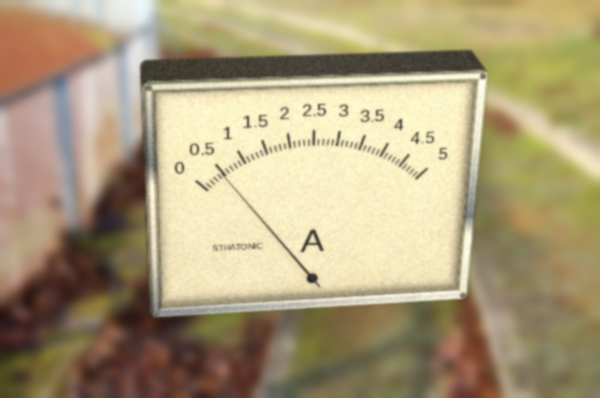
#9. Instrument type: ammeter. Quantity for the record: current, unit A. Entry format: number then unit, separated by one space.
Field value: 0.5 A
